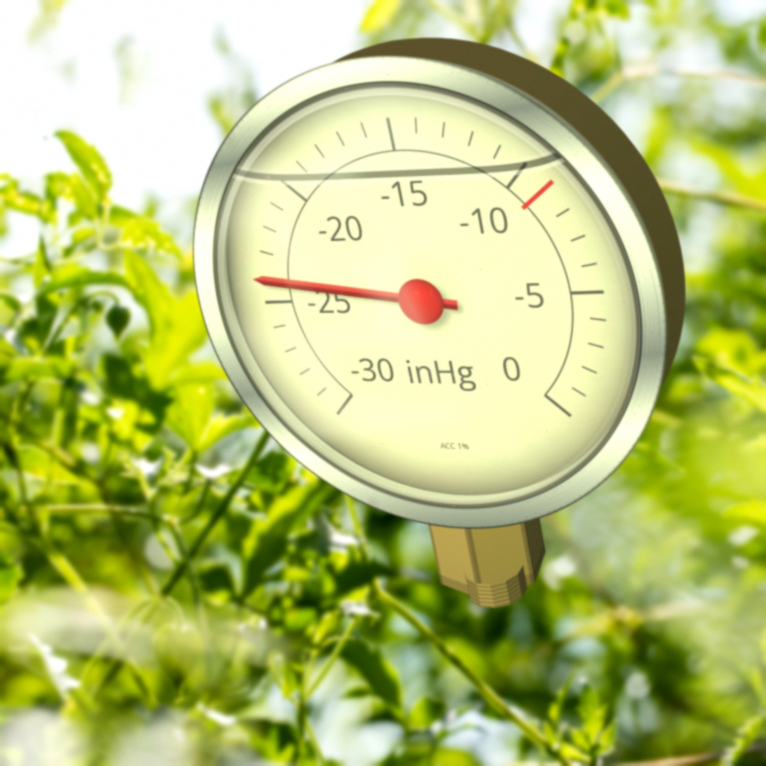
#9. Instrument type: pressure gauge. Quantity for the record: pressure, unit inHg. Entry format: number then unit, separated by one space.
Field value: -24 inHg
